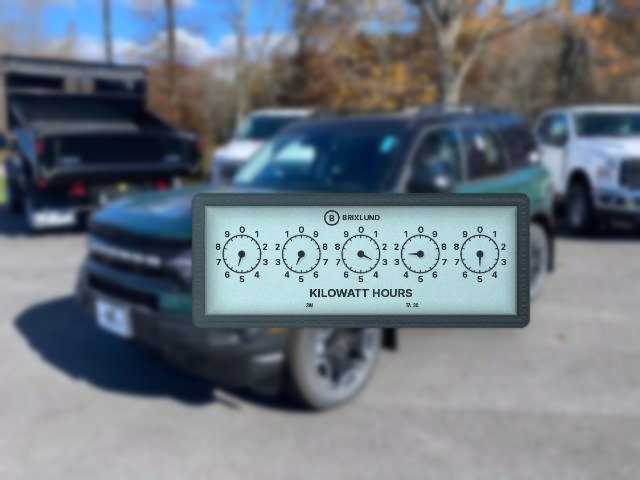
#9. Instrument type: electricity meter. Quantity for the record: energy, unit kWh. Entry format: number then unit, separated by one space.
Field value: 54325 kWh
